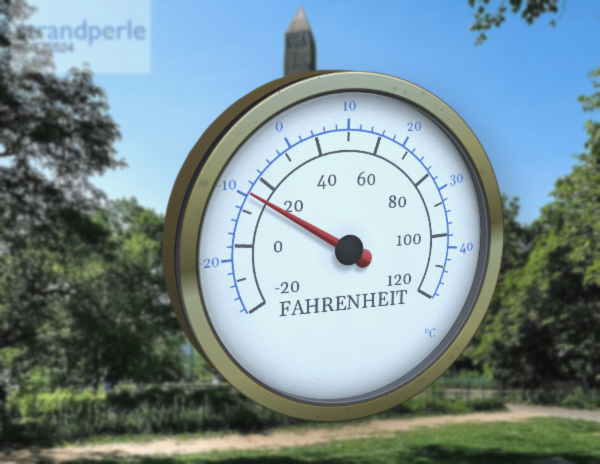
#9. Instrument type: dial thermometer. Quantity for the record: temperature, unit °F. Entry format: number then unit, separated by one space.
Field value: 15 °F
